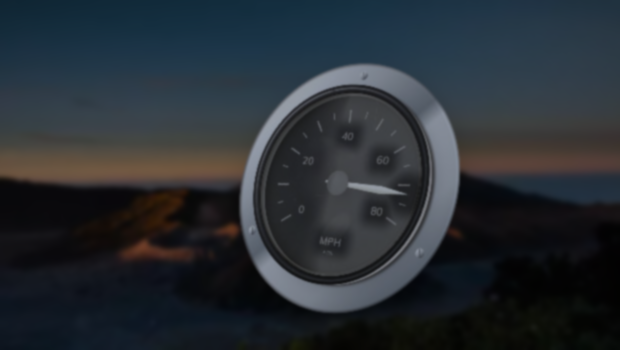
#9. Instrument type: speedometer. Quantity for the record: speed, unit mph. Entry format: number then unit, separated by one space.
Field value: 72.5 mph
